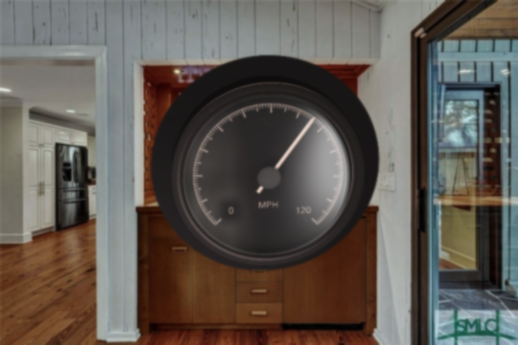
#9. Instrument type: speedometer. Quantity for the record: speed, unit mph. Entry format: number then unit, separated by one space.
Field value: 75 mph
